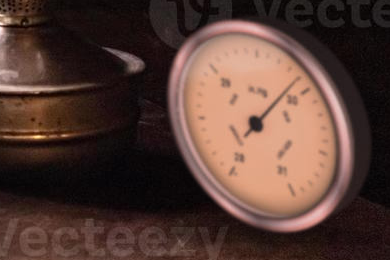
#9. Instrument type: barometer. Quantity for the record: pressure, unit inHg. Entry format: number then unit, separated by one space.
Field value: 29.9 inHg
